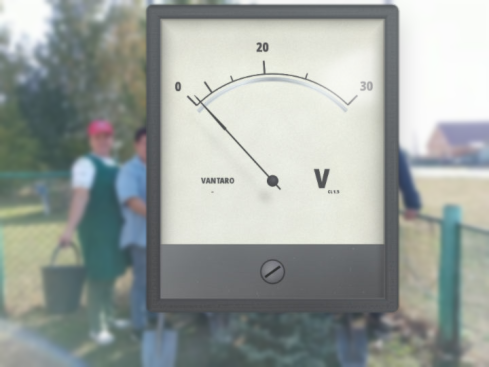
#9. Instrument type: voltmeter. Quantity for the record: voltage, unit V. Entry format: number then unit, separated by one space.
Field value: 5 V
